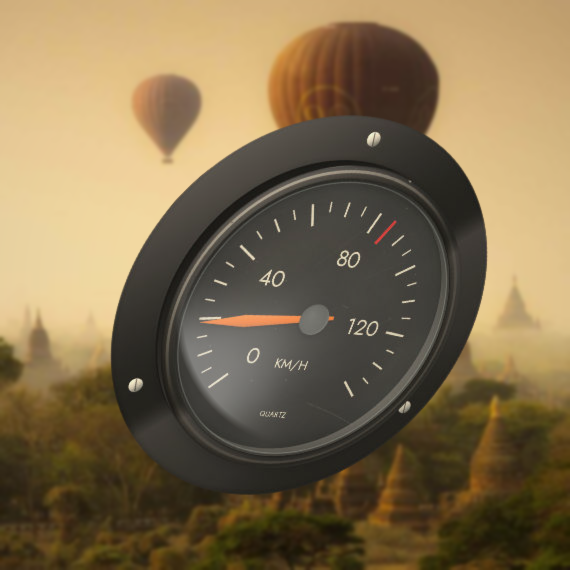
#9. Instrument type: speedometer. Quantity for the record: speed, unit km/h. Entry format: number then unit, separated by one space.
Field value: 20 km/h
